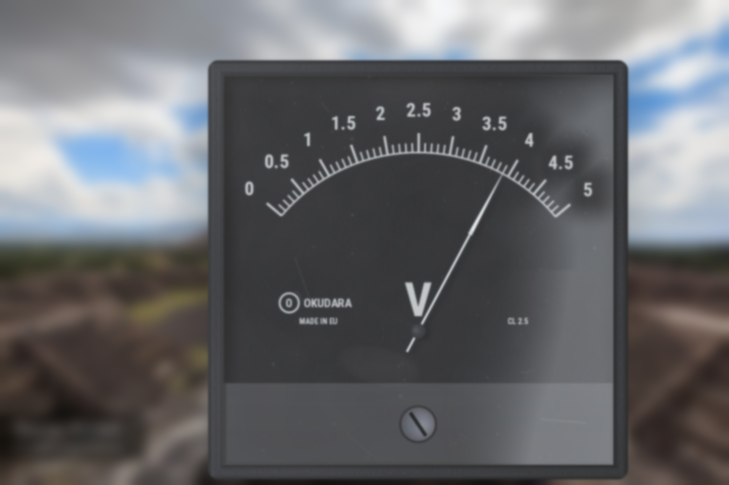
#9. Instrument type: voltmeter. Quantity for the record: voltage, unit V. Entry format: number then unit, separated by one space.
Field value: 3.9 V
